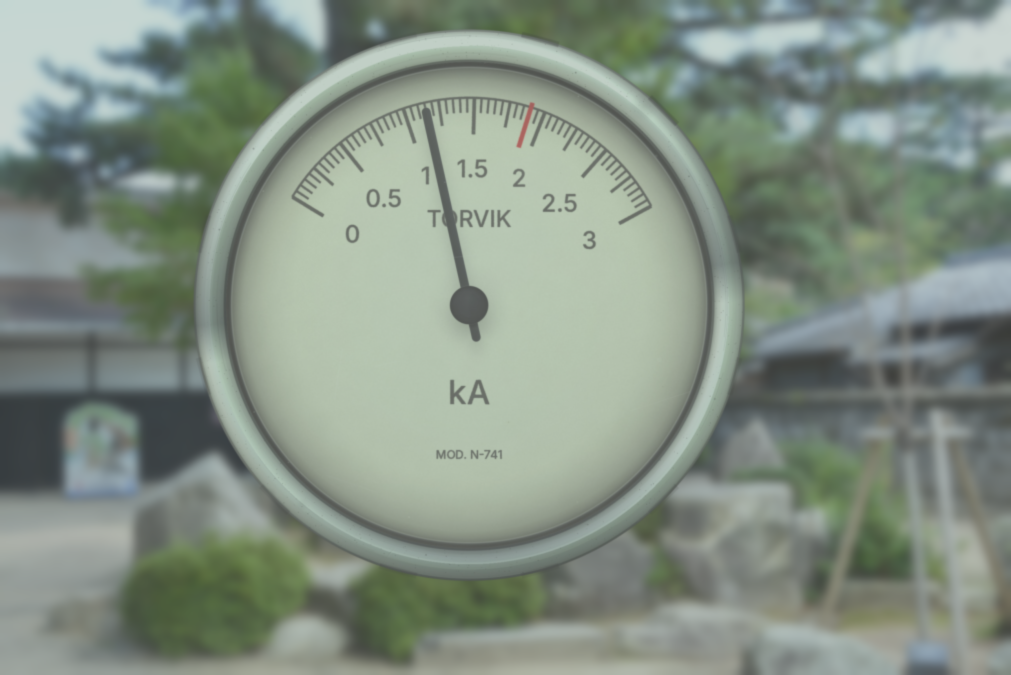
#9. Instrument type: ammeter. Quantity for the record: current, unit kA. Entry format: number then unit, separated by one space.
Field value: 1.15 kA
